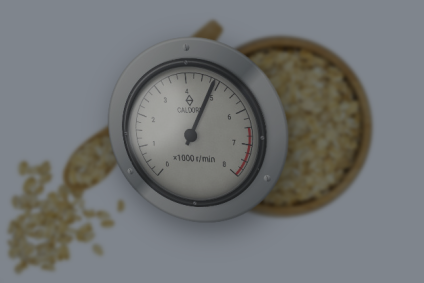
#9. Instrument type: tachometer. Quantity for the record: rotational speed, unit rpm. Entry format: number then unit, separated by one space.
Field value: 4875 rpm
